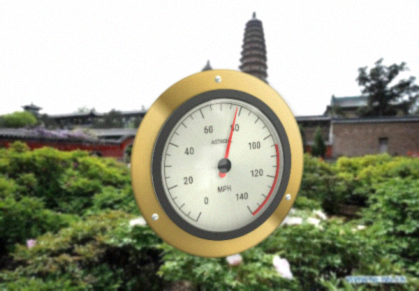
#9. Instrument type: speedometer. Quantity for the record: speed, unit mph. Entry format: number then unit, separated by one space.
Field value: 77.5 mph
